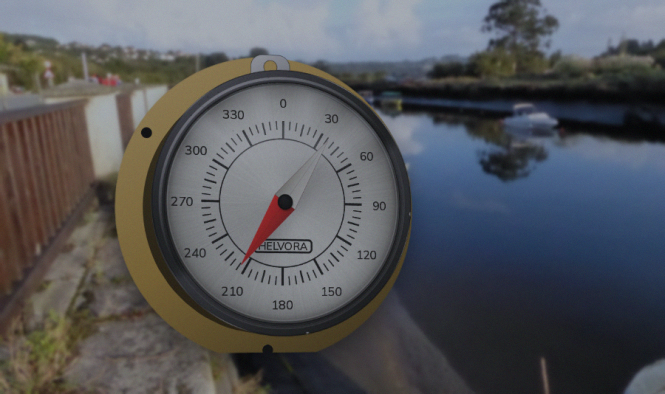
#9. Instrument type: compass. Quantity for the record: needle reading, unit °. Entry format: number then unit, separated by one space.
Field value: 215 °
